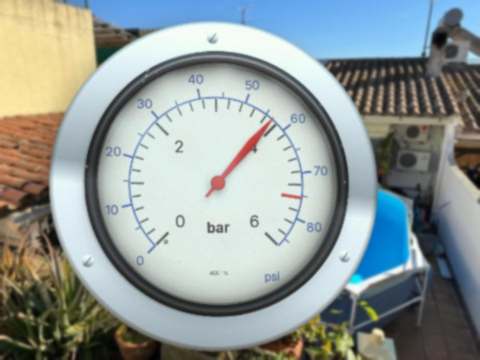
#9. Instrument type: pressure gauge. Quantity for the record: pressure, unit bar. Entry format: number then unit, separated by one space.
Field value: 3.9 bar
